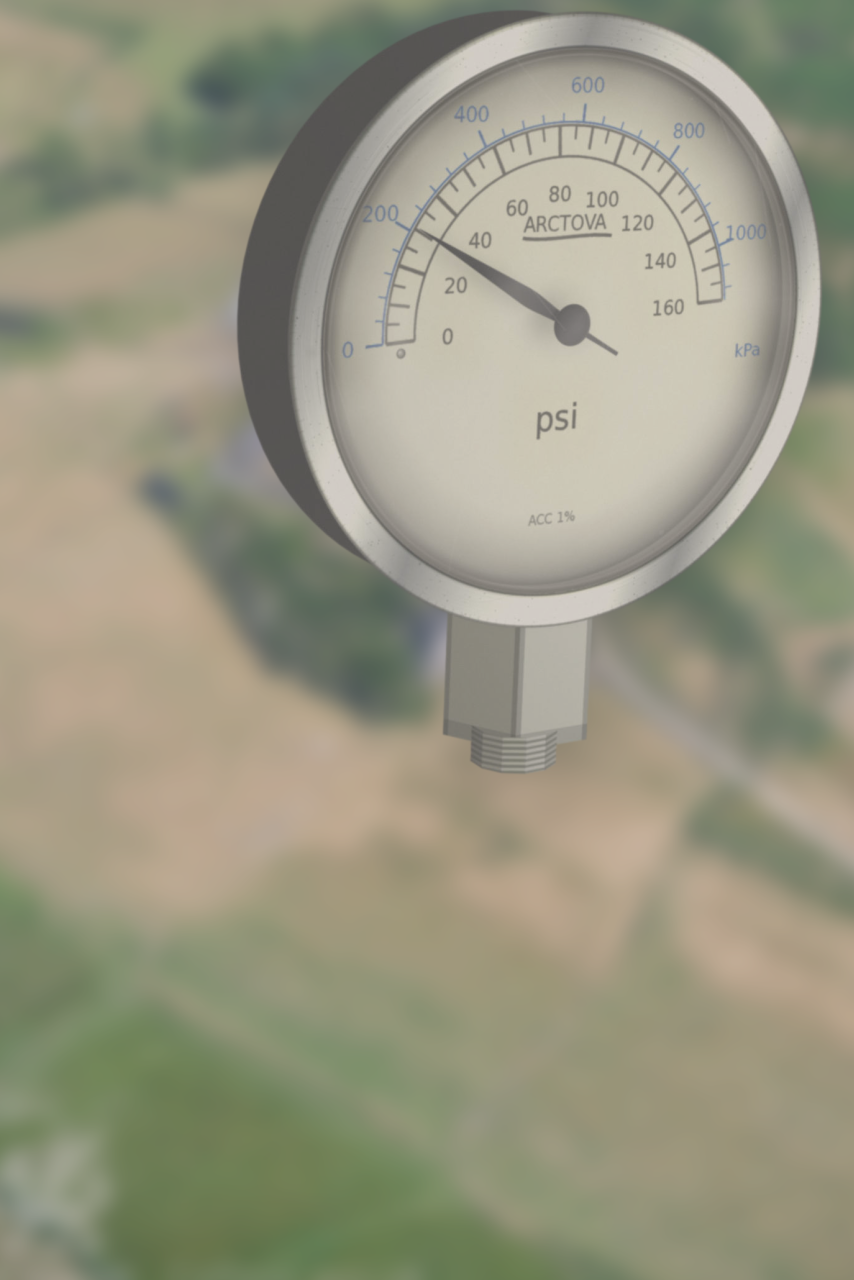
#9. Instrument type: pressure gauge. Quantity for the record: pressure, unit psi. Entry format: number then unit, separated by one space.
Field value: 30 psi
